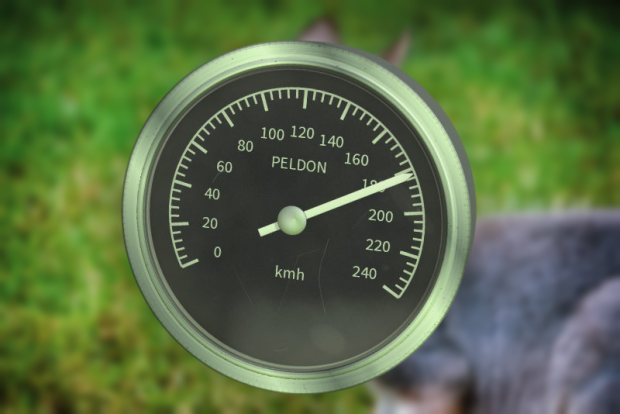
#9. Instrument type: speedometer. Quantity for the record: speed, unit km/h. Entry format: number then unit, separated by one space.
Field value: 182 km/h
